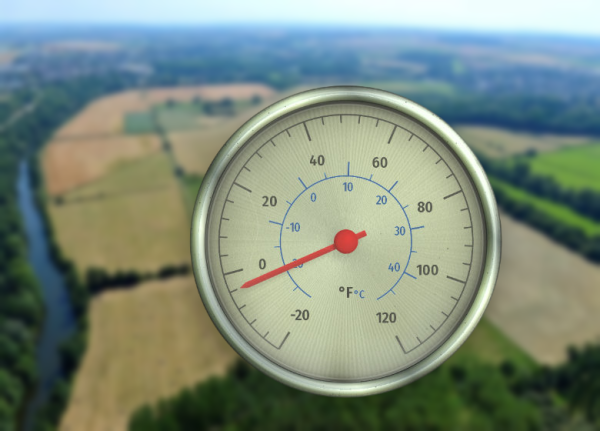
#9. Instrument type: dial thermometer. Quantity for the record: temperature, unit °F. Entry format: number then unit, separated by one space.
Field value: -4 °F
